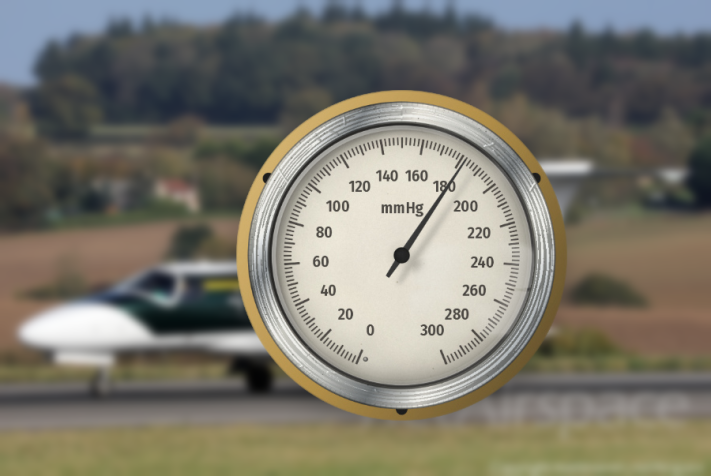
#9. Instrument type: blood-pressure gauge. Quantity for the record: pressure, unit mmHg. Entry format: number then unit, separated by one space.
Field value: 182 mmHg
